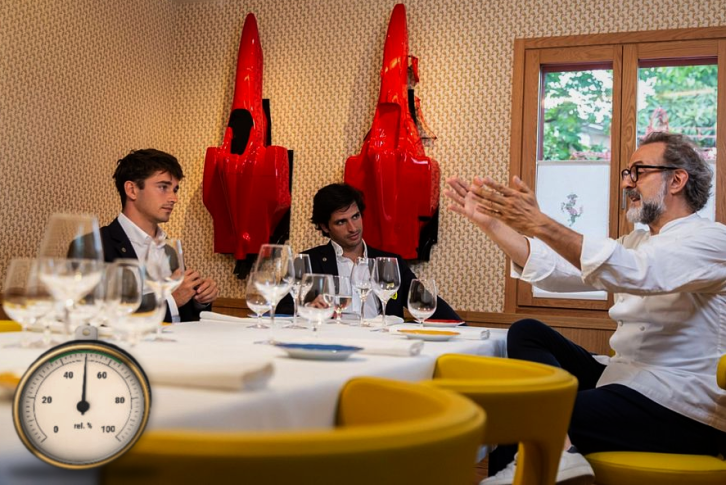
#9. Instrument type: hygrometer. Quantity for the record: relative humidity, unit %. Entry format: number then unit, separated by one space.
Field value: 50 %
